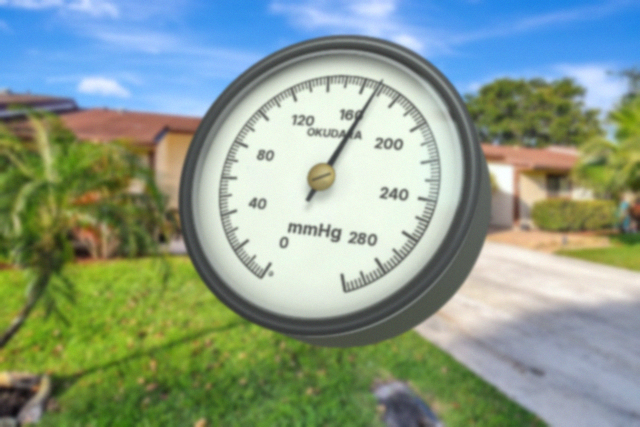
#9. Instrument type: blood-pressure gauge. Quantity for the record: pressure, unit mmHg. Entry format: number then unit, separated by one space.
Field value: 170 mmHg
